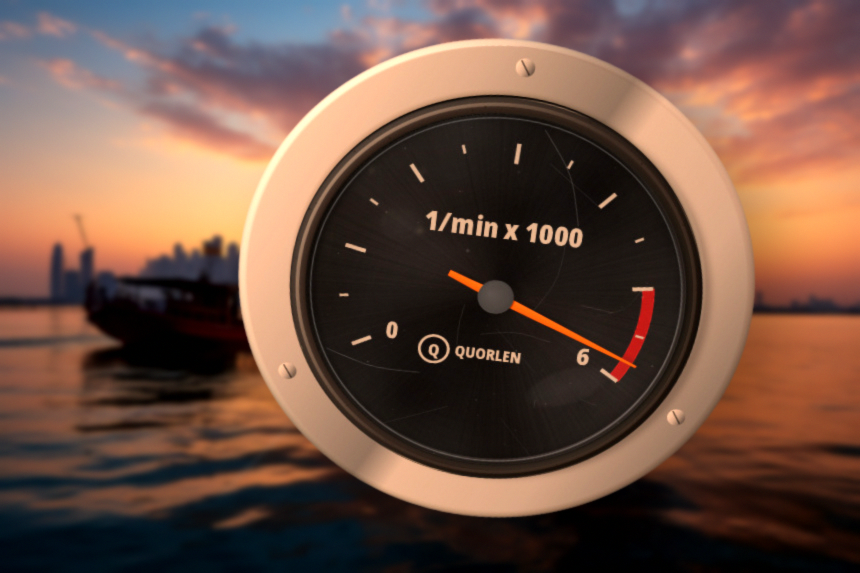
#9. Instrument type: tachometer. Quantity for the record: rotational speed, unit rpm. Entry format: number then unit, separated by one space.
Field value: 5750 rpm
